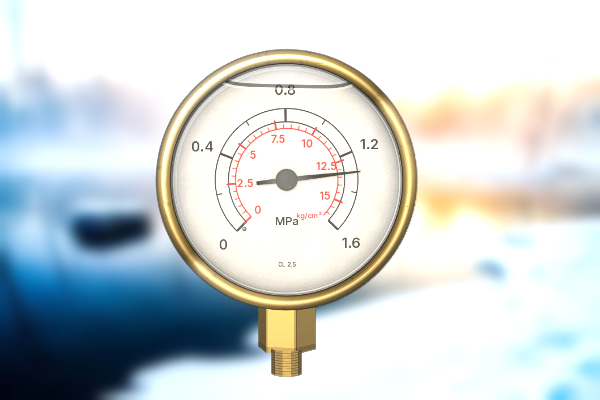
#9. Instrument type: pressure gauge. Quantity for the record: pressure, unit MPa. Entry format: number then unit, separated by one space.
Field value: 1.3 MPa
